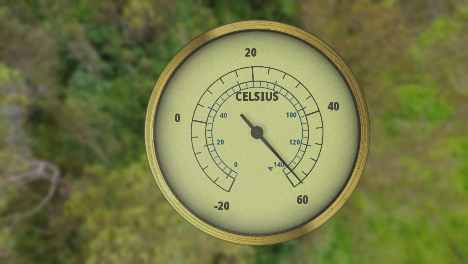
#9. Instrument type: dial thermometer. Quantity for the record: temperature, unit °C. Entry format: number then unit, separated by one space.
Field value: 58 °C
